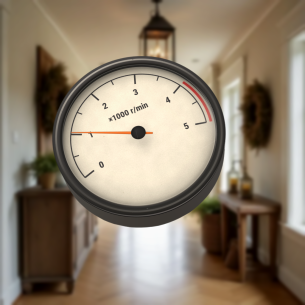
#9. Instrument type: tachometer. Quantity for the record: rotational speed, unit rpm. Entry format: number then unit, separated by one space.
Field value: 1000 rpm
